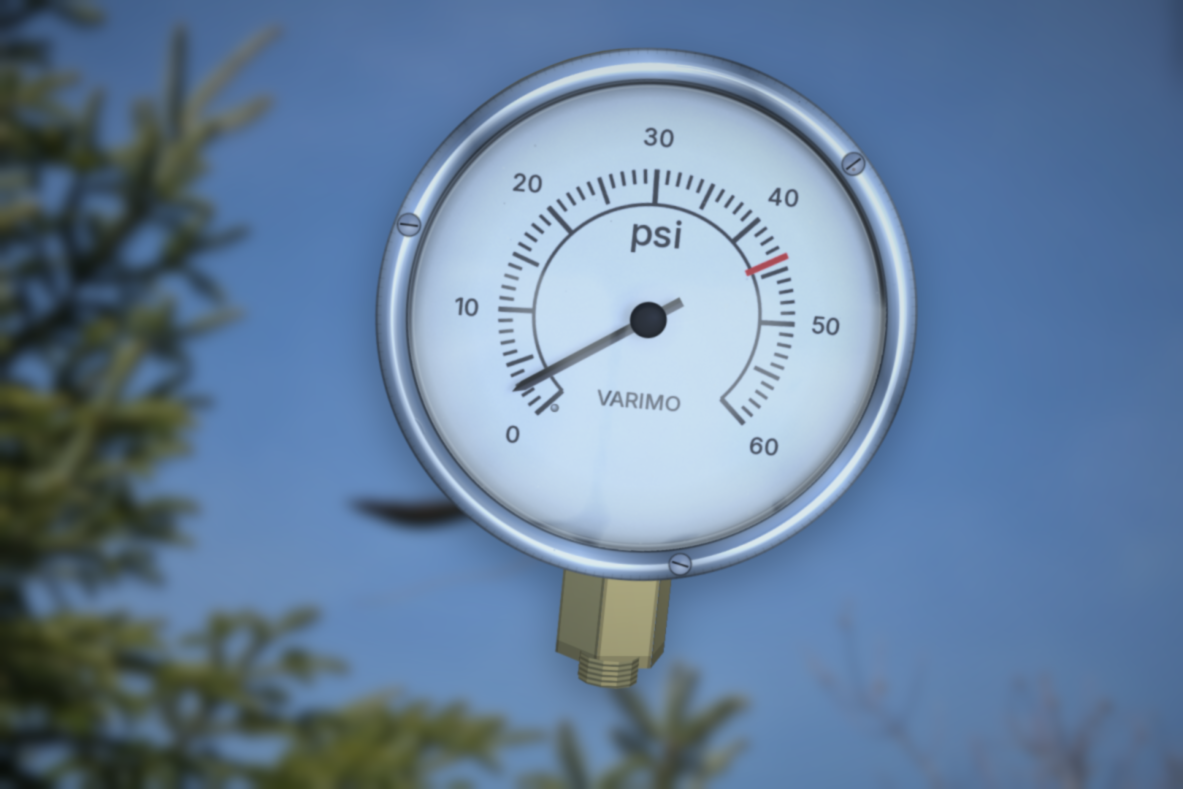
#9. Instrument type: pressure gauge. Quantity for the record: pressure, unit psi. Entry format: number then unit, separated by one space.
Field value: 3 psi
